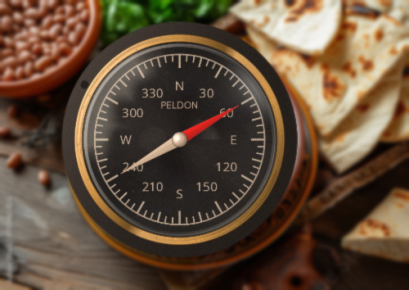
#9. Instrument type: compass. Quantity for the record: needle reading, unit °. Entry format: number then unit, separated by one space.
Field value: 60 °
